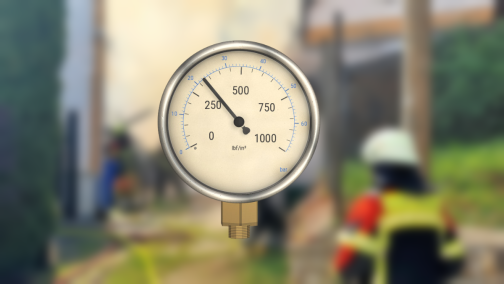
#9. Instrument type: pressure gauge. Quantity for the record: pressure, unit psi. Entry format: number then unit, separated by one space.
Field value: 325 psi
